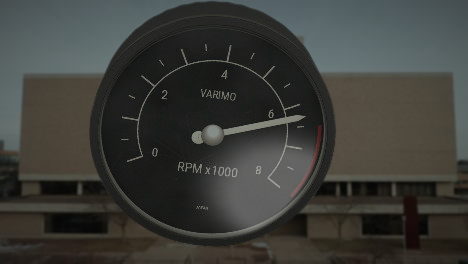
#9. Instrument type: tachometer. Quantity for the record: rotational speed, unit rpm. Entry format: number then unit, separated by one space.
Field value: 6250 rpm
